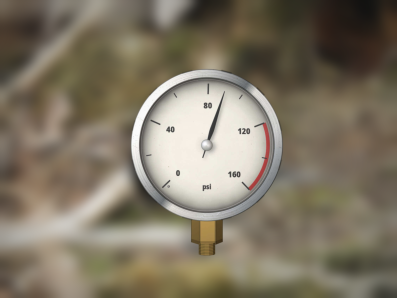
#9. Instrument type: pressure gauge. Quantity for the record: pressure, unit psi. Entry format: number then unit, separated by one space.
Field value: 90 psi
